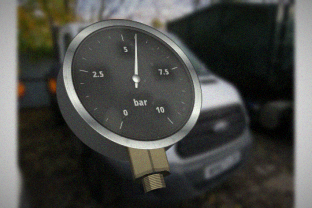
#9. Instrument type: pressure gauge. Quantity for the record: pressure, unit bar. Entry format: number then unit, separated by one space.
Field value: 5.5 bar
